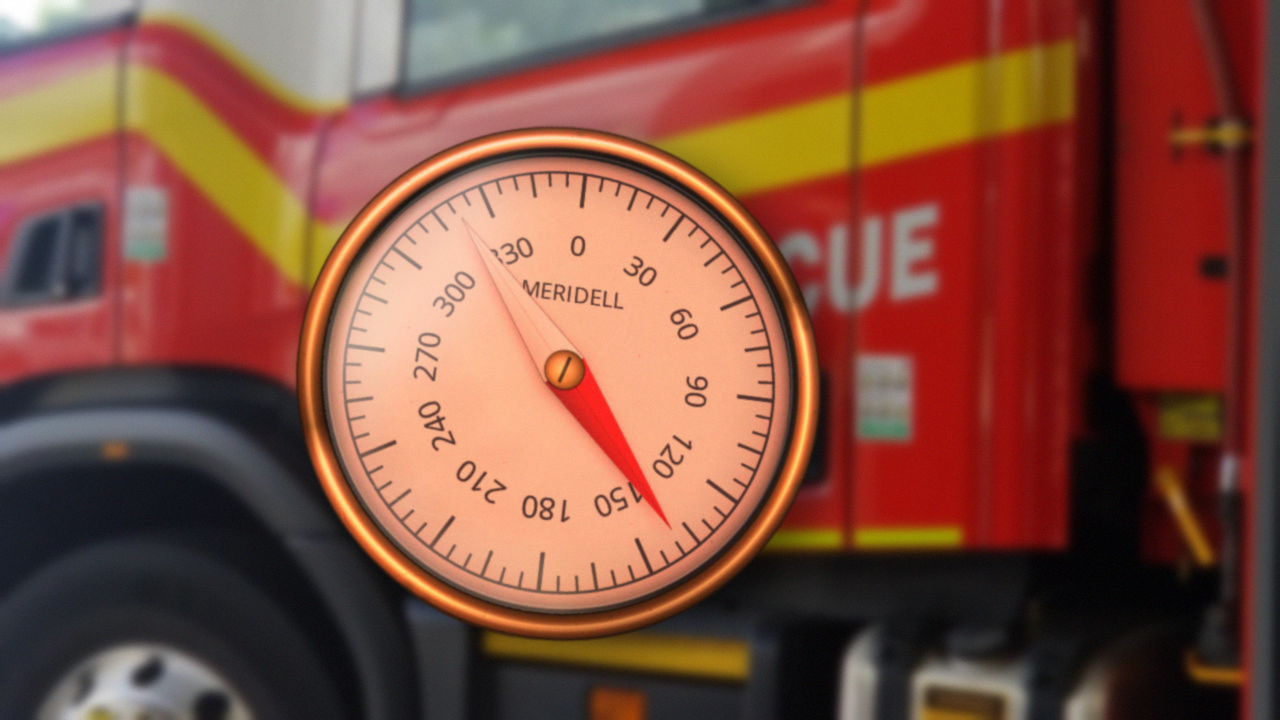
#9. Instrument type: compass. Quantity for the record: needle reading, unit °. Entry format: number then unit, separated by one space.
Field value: 140 °
